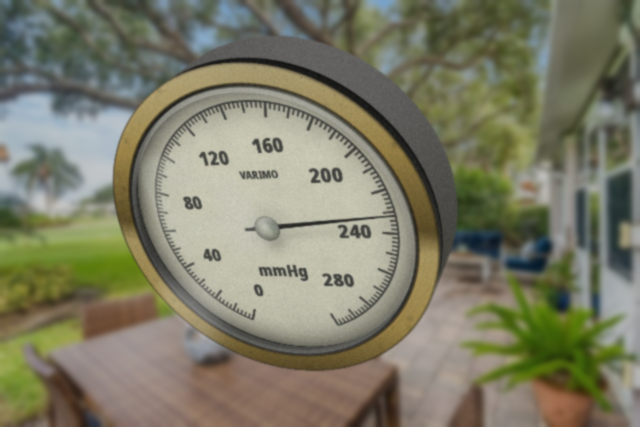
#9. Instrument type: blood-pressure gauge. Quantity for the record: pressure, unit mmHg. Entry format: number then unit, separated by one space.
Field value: 230 mmHg
